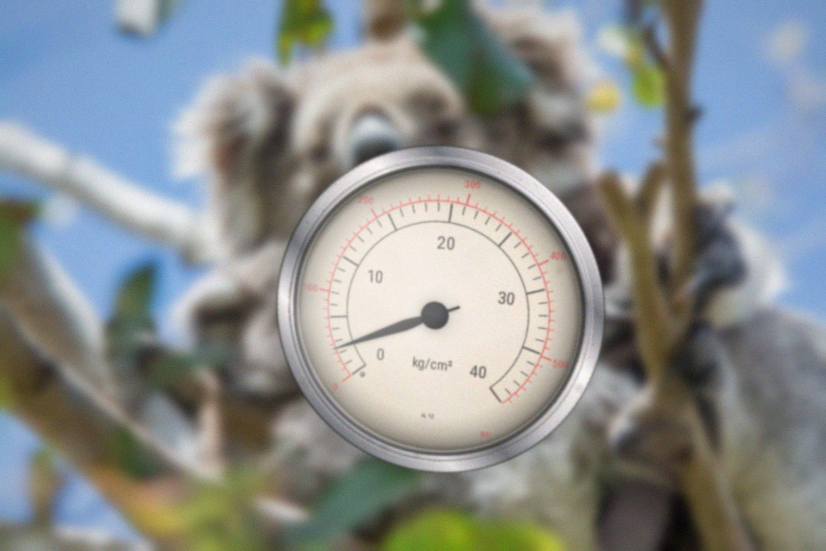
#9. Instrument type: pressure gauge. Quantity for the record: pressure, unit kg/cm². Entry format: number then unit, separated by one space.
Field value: 2.5 kg/cm²
